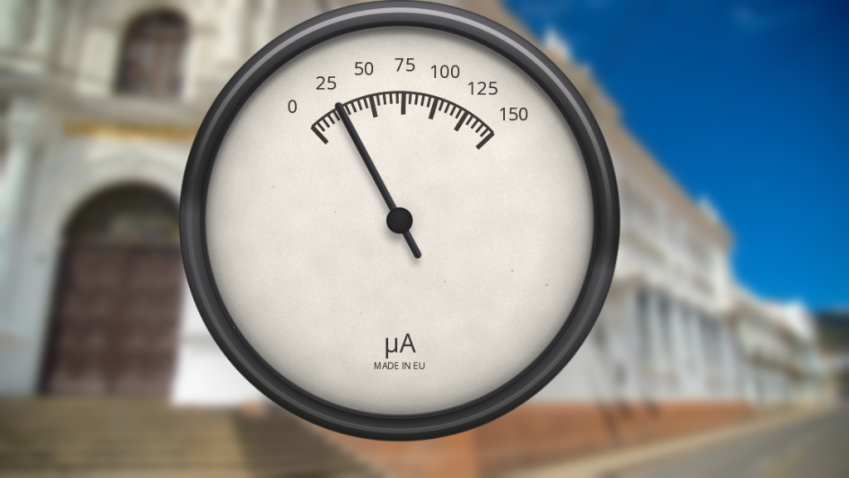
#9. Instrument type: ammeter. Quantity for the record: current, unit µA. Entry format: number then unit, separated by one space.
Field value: 25 µA
